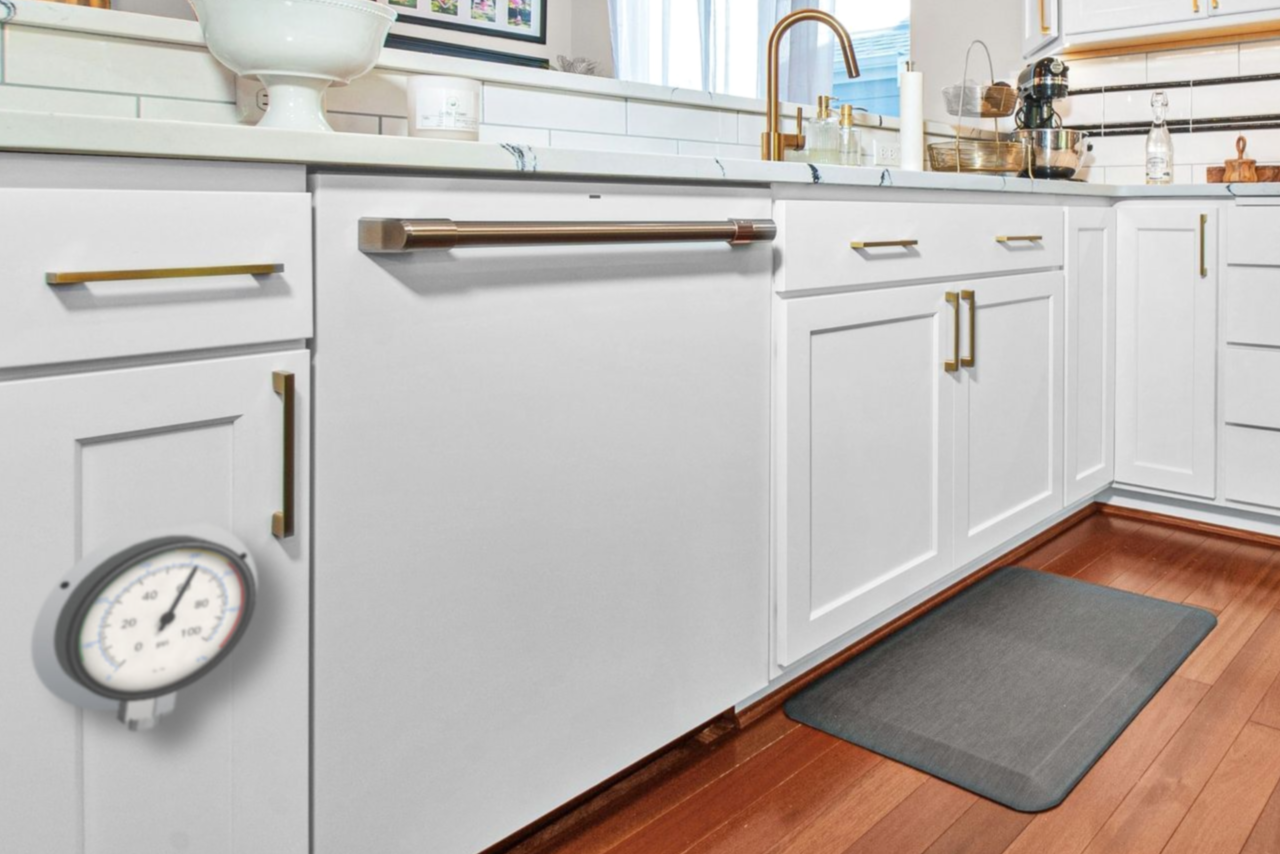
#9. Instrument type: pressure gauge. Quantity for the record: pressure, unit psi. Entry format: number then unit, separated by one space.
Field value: 60 psi
